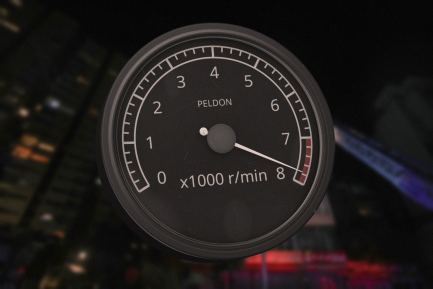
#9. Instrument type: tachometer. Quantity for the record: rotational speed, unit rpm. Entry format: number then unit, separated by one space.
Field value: 7800 rpm
